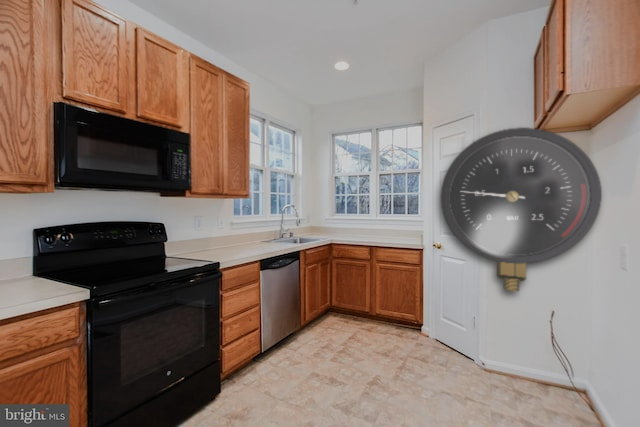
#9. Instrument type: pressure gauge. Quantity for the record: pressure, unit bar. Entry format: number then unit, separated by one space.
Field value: 0.5 bar
